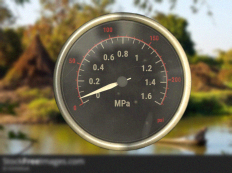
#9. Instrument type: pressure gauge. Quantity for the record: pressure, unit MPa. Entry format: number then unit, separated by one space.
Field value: 0.05 MPa
